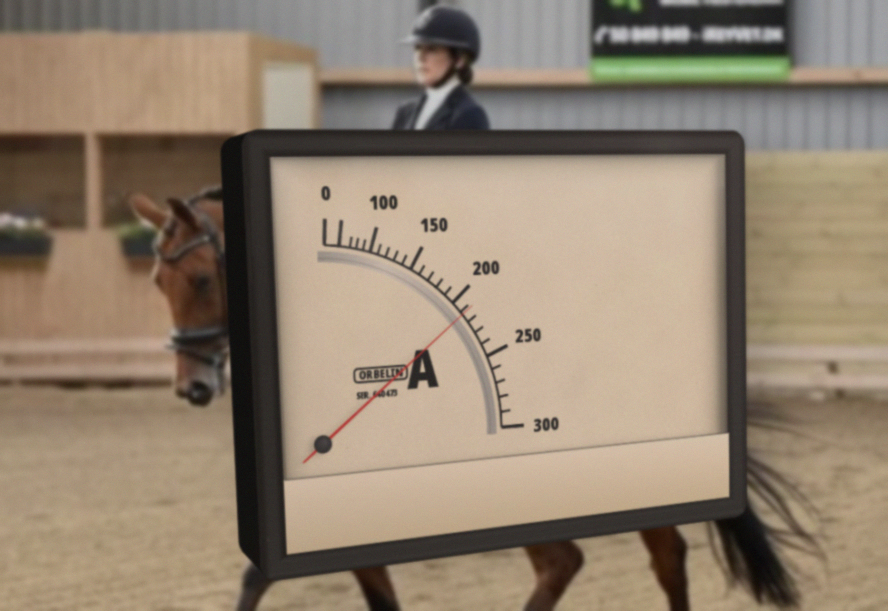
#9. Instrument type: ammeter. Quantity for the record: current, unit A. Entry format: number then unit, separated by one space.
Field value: 210 A
